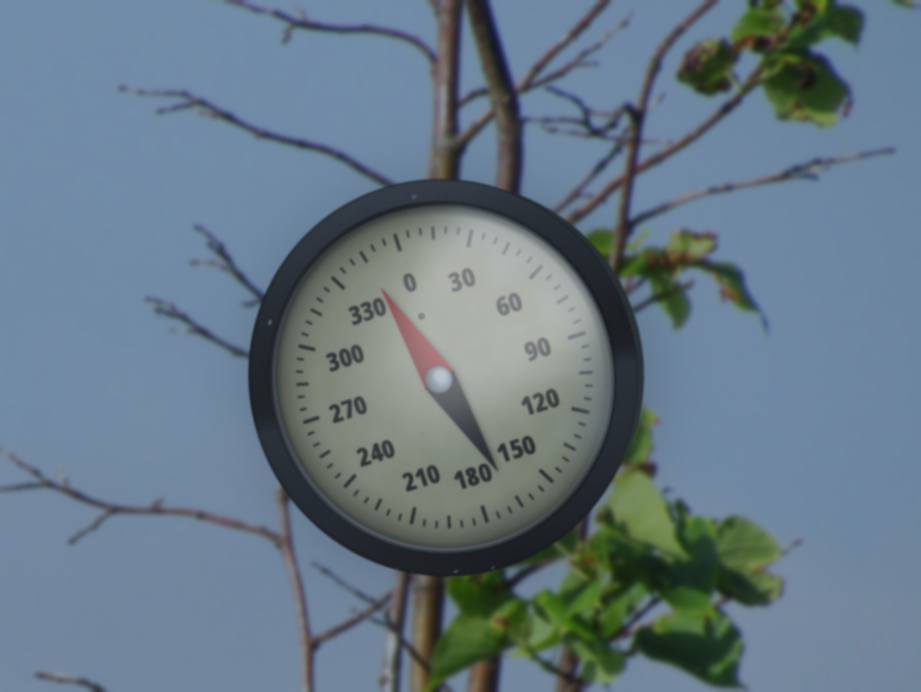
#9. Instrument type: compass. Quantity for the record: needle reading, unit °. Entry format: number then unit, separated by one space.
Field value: 345 °
